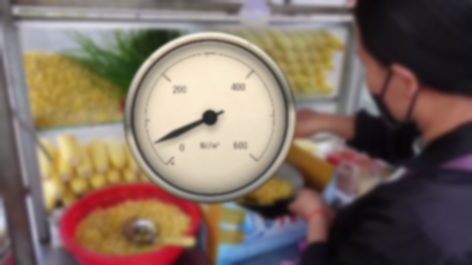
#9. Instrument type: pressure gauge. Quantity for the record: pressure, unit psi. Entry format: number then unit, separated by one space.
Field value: 50 psi
